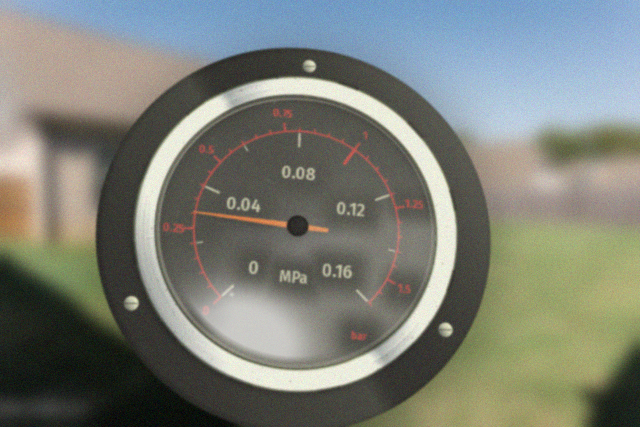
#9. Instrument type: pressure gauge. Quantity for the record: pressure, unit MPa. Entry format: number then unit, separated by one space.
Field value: 0.03 MPa
